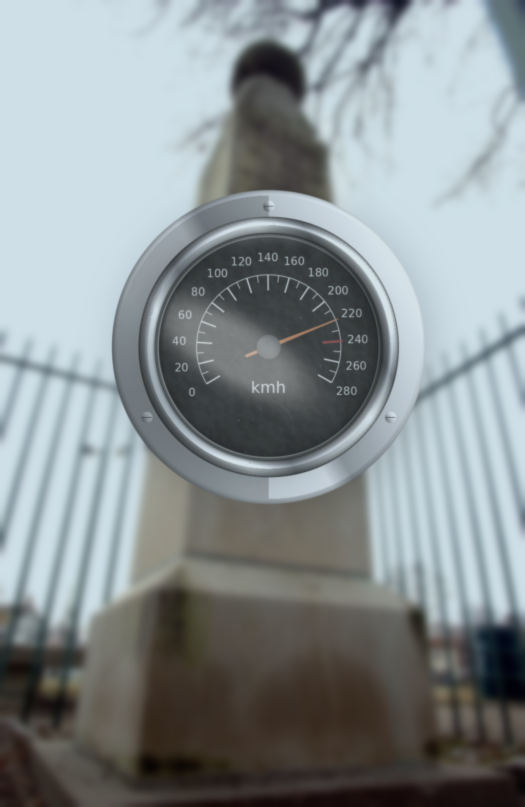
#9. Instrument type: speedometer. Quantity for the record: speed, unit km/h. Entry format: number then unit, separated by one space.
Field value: 220 km/h
